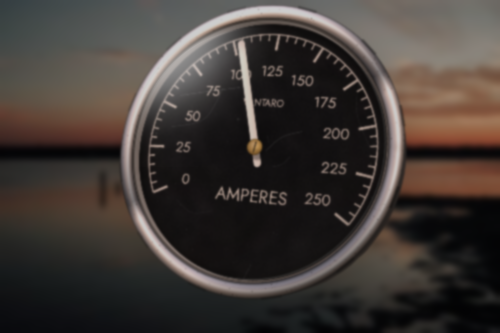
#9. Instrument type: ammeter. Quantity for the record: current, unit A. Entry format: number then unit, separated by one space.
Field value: 105 A
